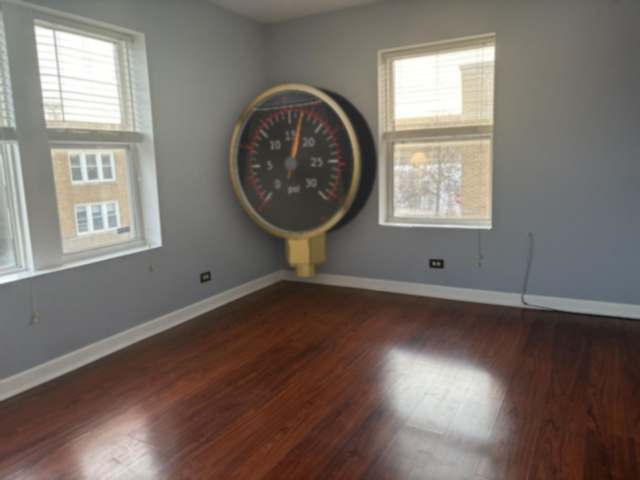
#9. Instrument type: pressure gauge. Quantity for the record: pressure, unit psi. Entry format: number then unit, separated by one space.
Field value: 17 psi
